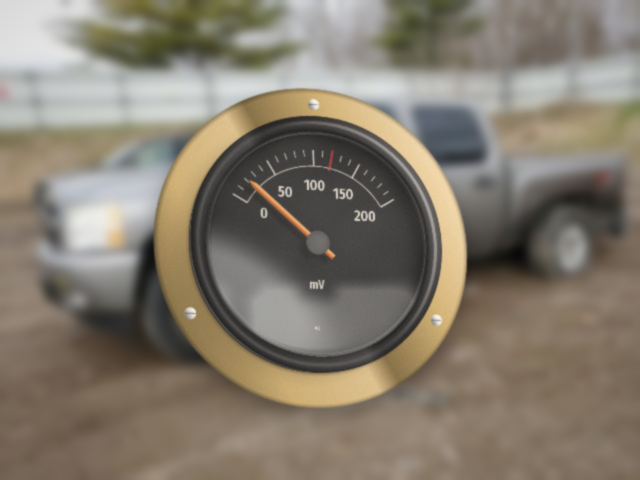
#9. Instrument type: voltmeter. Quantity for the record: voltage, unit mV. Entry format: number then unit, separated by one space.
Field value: 20 mV
